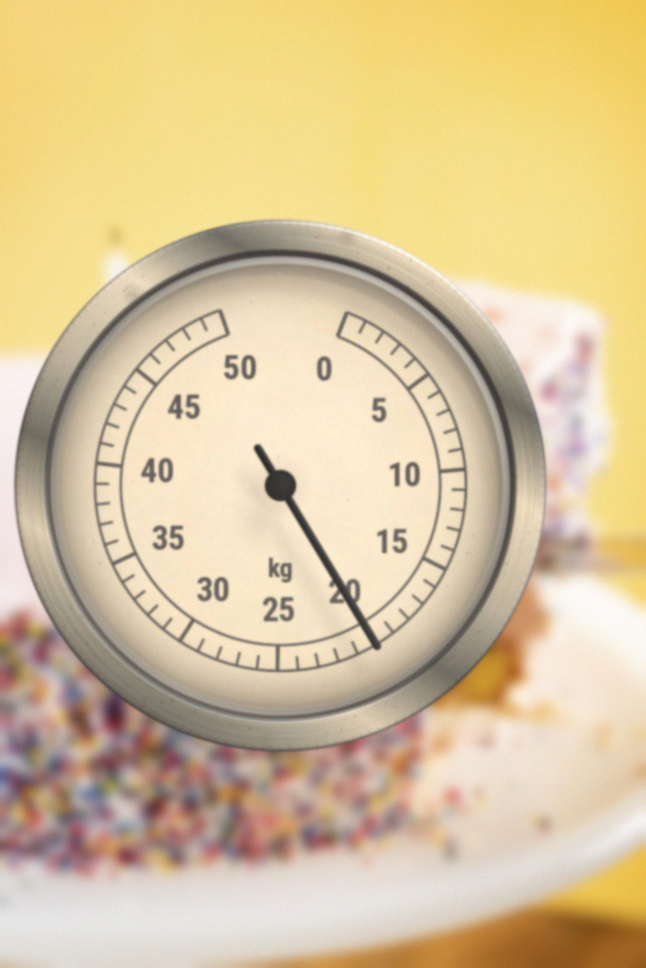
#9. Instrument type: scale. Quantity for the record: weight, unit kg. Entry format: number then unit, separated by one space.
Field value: 20 kg
